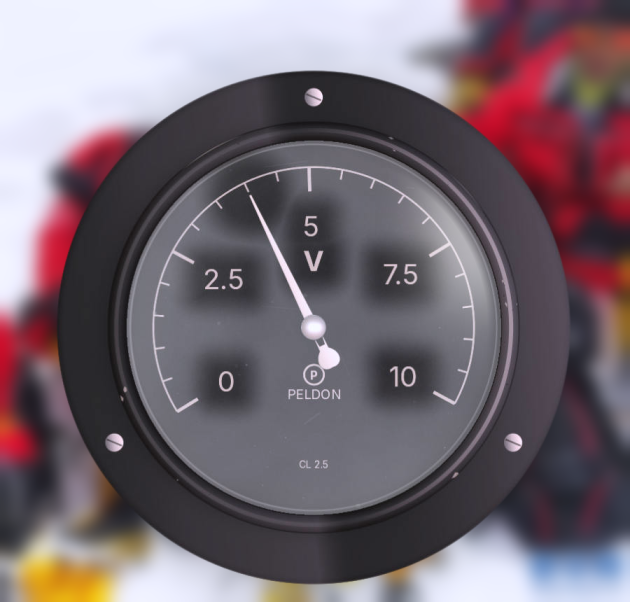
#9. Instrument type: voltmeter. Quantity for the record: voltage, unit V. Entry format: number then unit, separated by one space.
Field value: 4 V
